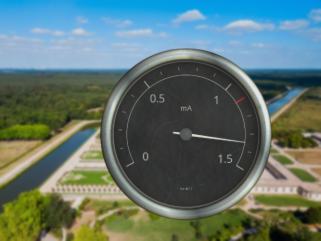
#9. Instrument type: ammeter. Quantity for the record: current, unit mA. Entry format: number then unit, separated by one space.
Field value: 1.35 mA
